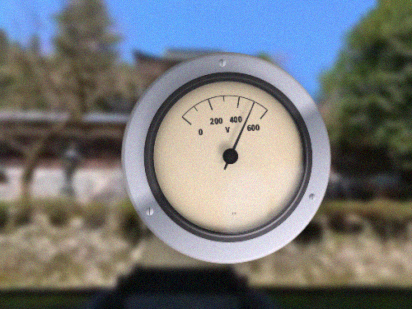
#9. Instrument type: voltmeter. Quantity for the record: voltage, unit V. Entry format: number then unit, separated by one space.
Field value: 500 V
